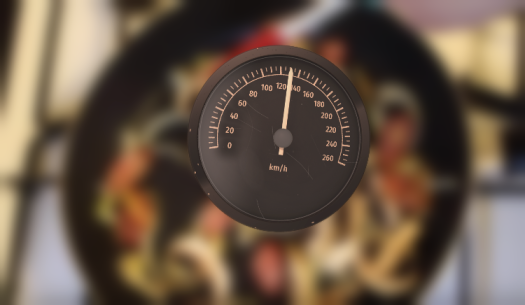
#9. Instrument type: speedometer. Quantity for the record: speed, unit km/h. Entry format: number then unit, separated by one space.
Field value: 130 km/h
